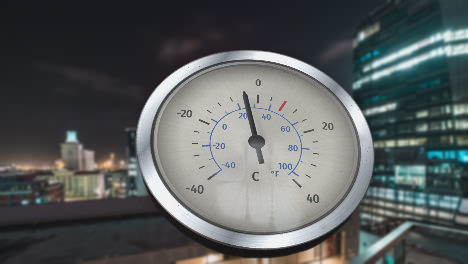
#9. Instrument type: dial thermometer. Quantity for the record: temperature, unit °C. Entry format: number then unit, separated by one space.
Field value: -4 °C
